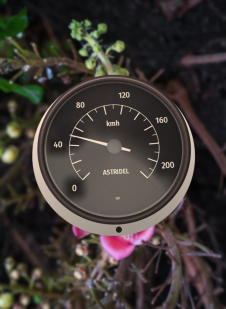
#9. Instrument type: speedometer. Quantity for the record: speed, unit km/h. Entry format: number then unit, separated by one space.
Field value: 50 km/h
